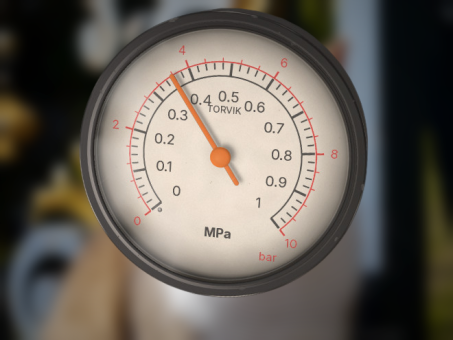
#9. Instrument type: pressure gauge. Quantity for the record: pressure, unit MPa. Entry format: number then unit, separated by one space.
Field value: 0.36 MPa
